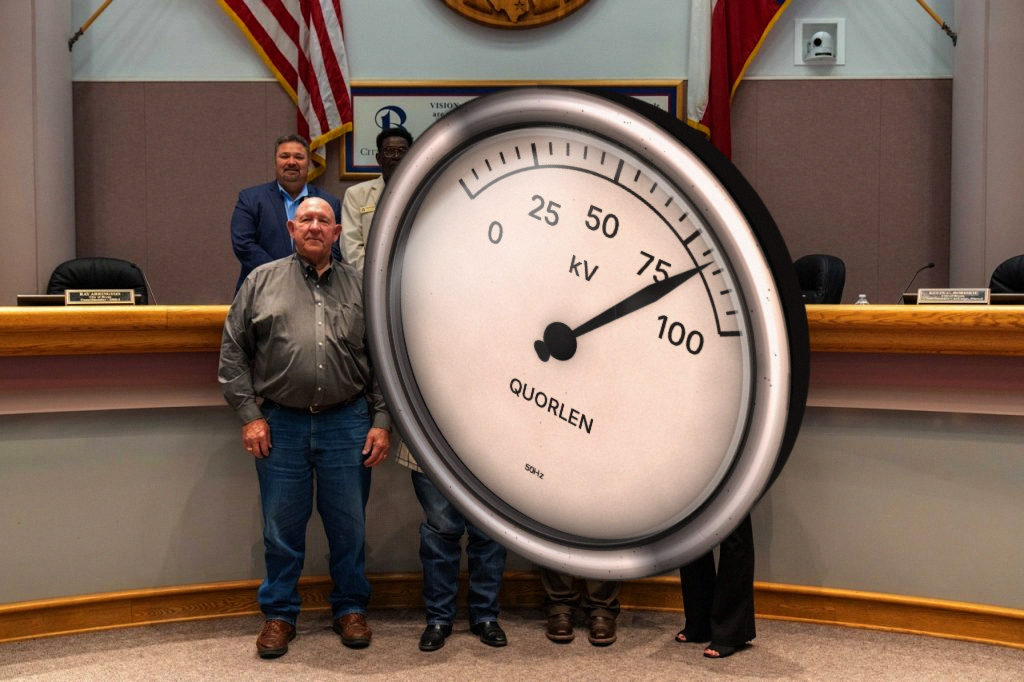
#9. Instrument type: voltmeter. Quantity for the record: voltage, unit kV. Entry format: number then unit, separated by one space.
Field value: 82.5 kV
